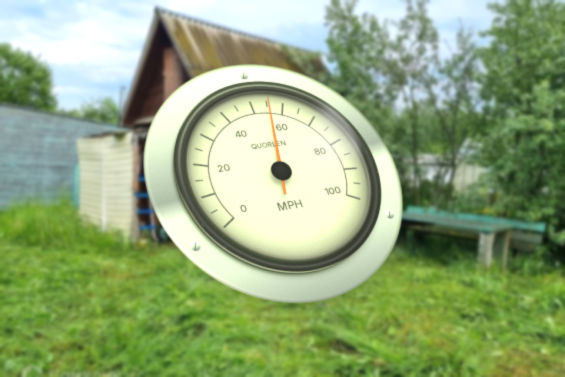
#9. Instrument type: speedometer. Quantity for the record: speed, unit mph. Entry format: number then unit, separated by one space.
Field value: 55 mph
